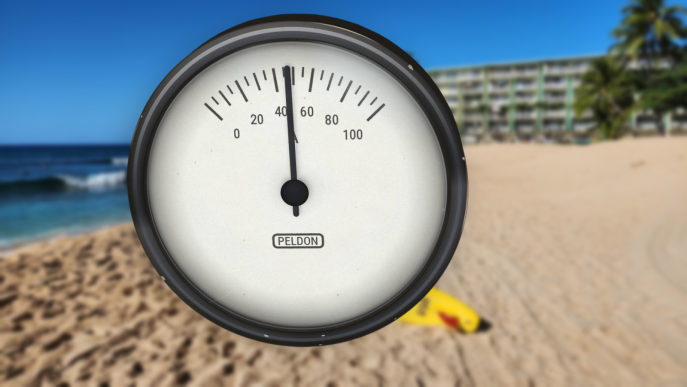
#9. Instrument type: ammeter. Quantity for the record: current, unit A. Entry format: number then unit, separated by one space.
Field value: 47.5 A
